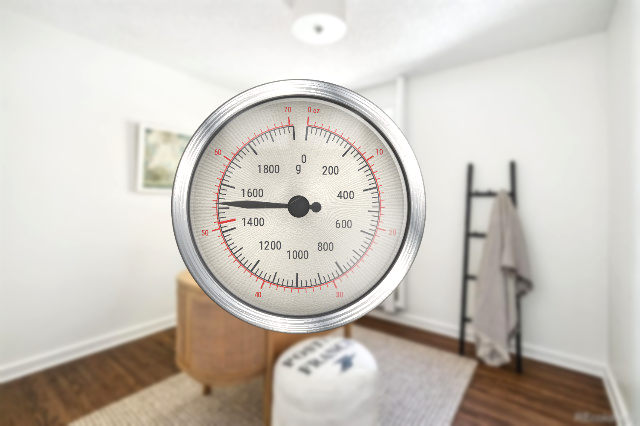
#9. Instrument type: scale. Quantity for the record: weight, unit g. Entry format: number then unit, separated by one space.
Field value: 1520 g
